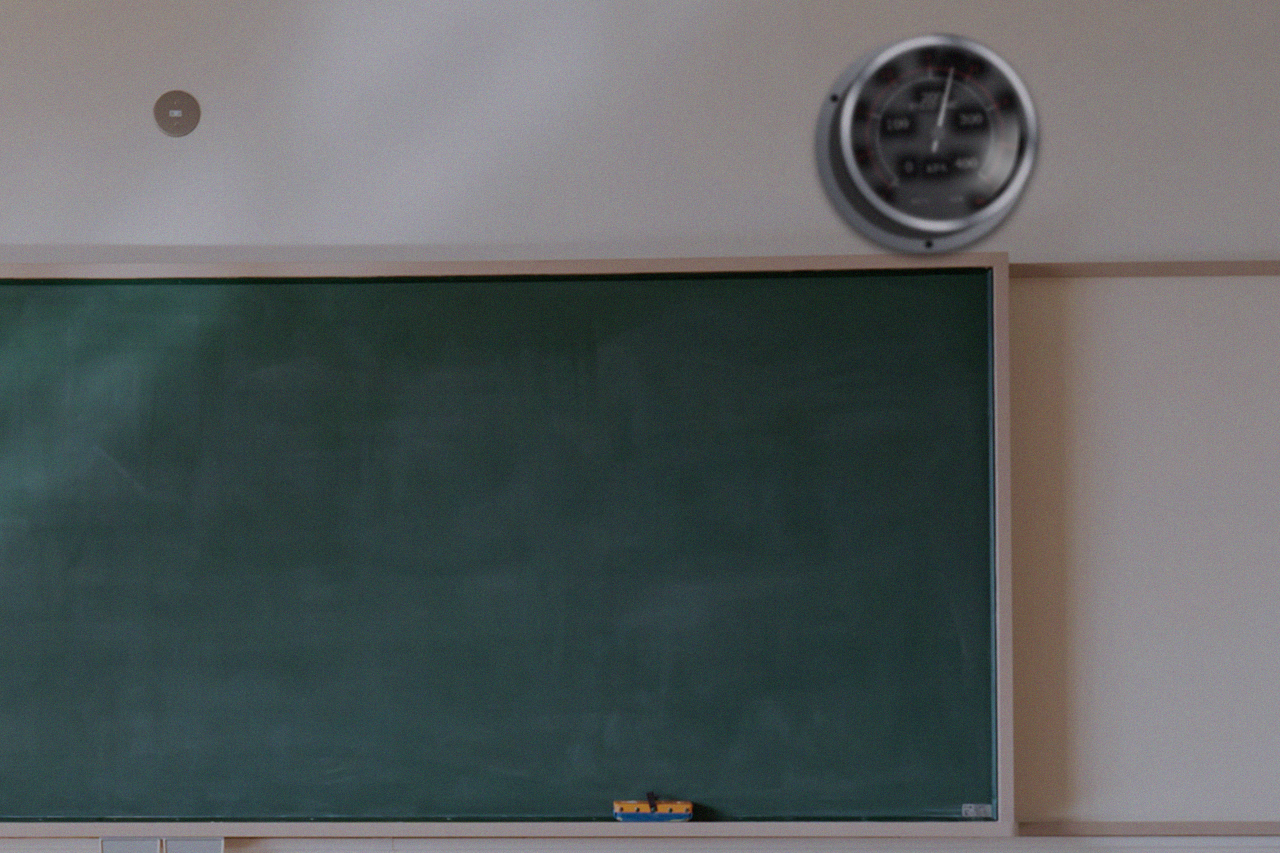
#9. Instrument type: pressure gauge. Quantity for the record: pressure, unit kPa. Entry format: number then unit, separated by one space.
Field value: 225 kPa
